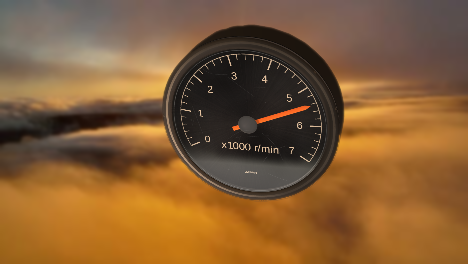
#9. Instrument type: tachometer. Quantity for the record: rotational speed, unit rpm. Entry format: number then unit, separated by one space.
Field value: 5400 rpm
